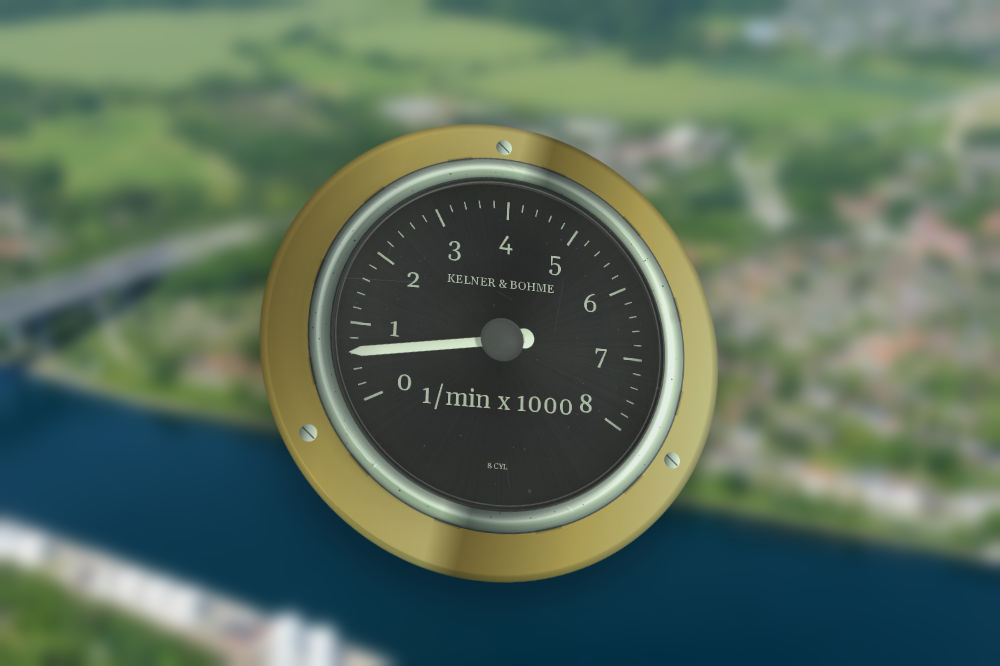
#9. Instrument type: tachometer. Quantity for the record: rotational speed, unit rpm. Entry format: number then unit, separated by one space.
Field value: 600 rpm
